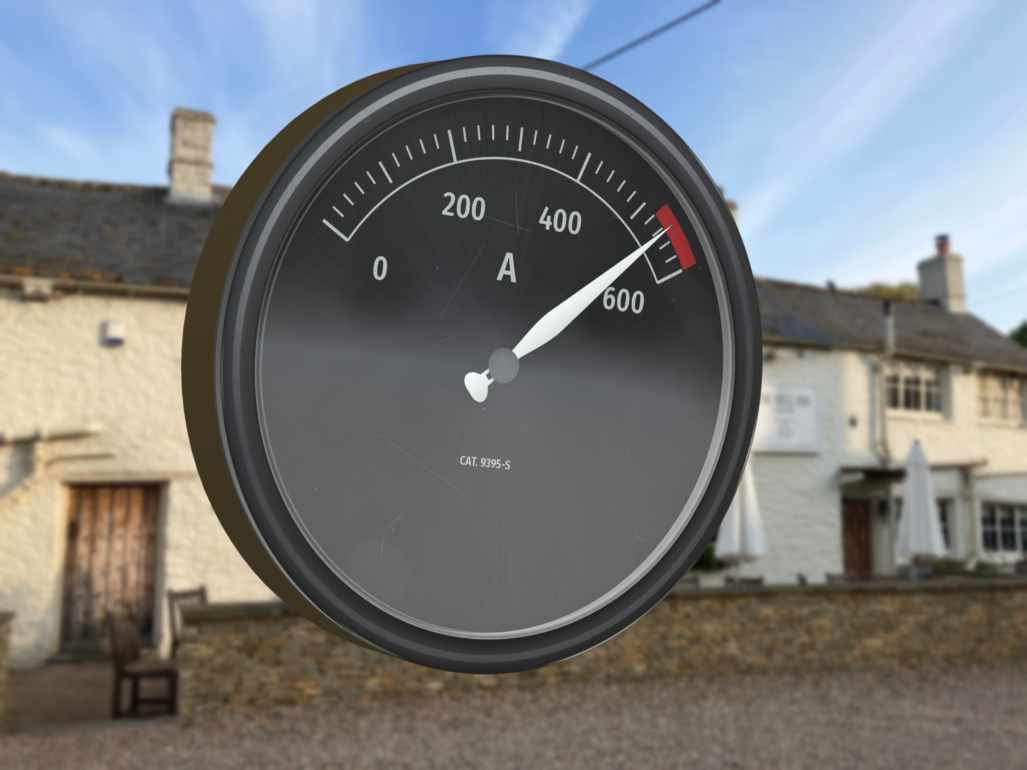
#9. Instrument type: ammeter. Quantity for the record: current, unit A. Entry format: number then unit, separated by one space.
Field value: 540 A
